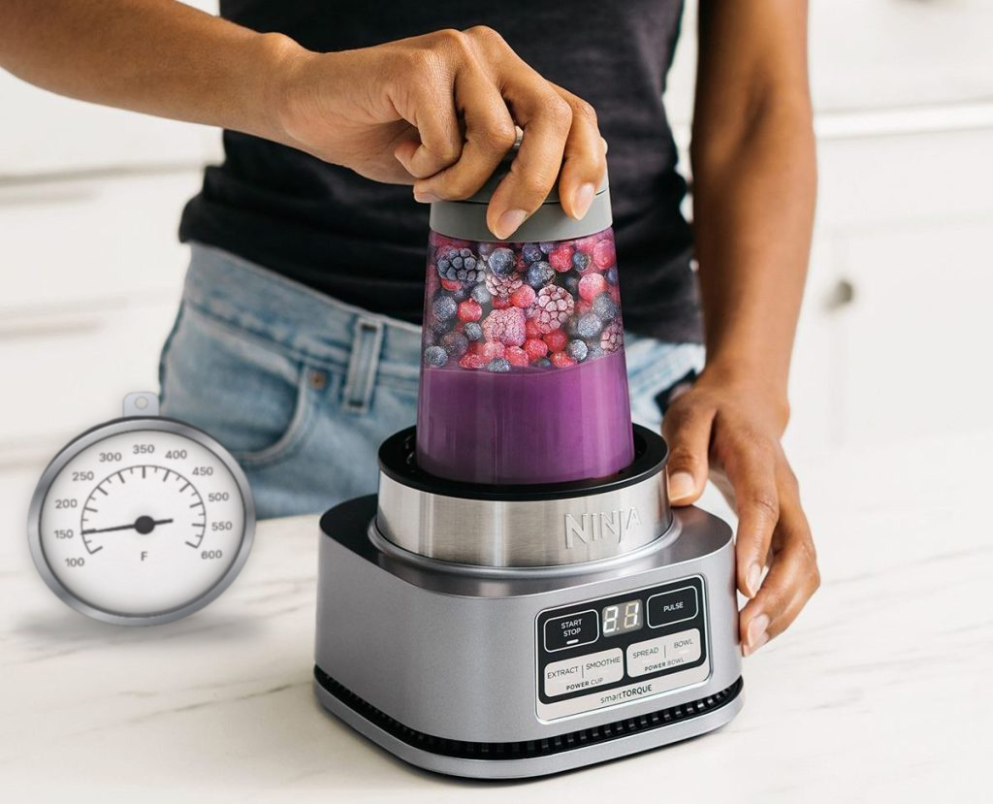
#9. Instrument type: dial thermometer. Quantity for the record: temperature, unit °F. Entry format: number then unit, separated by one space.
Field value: 150 °F
